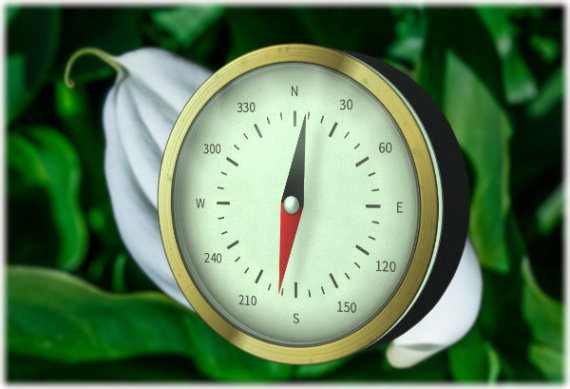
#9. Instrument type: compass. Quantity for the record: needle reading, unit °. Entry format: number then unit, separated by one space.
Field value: 190 °
